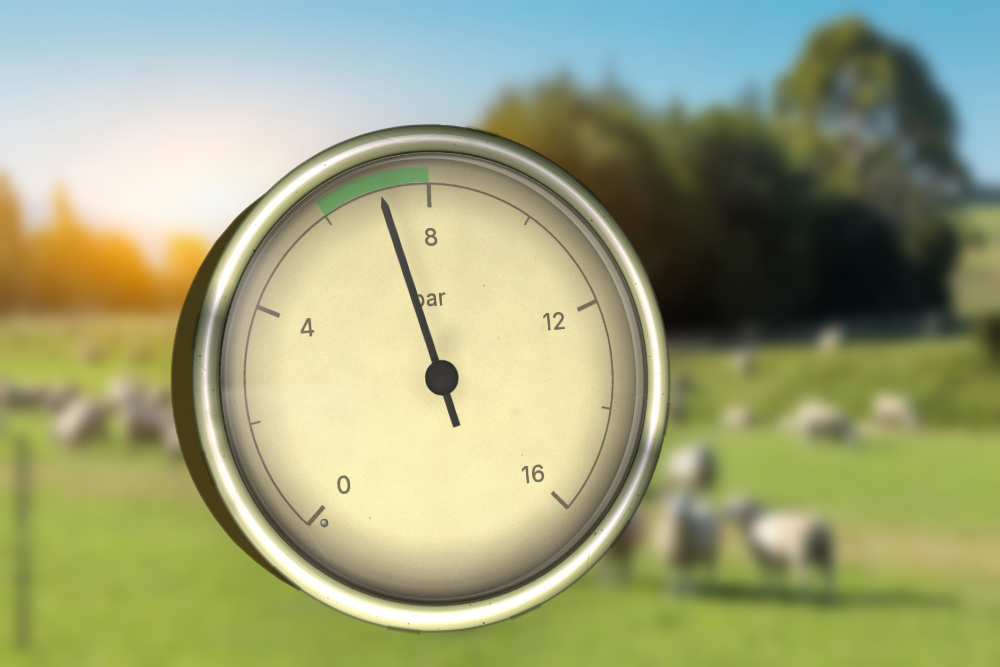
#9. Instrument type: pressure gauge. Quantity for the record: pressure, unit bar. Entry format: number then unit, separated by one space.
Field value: 7 bar
